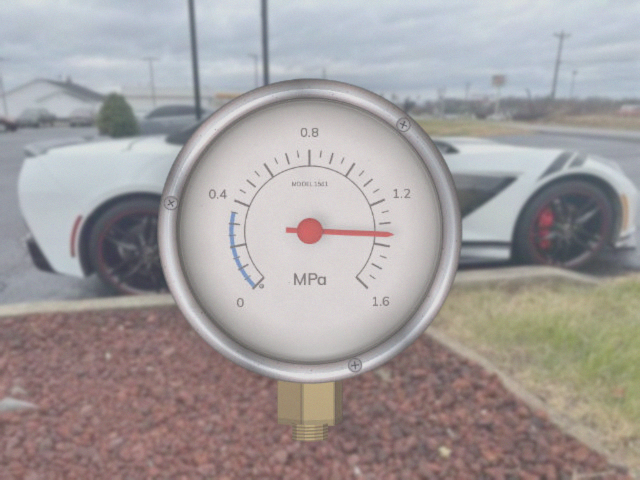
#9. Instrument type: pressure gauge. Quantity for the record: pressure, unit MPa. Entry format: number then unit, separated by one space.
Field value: 1.35 MPa
